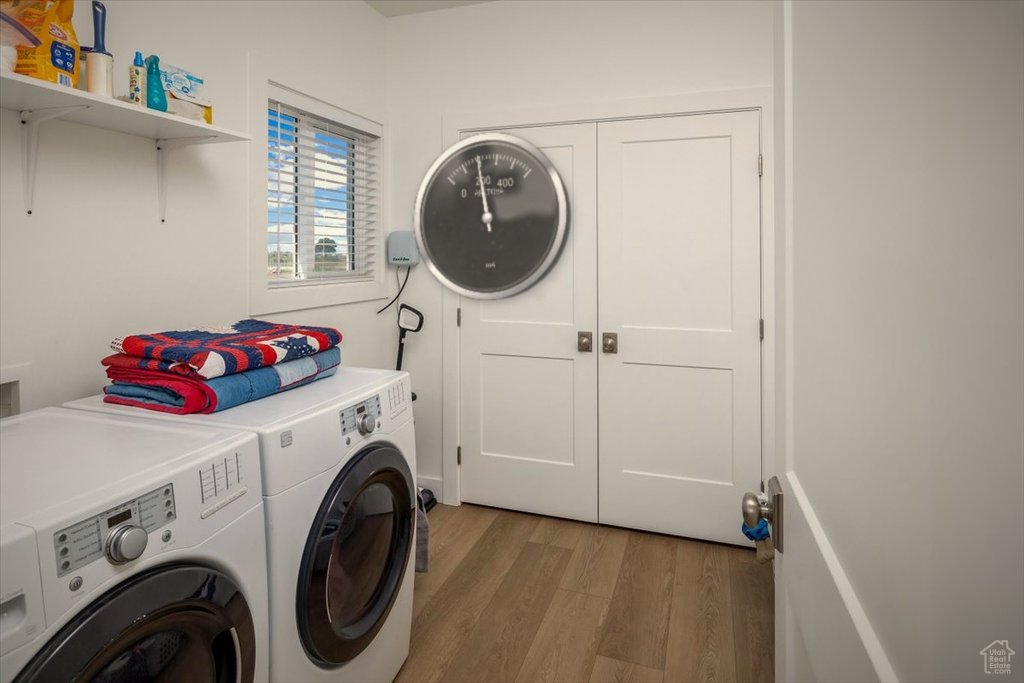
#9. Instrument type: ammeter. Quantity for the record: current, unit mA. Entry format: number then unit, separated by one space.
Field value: 200 mA
